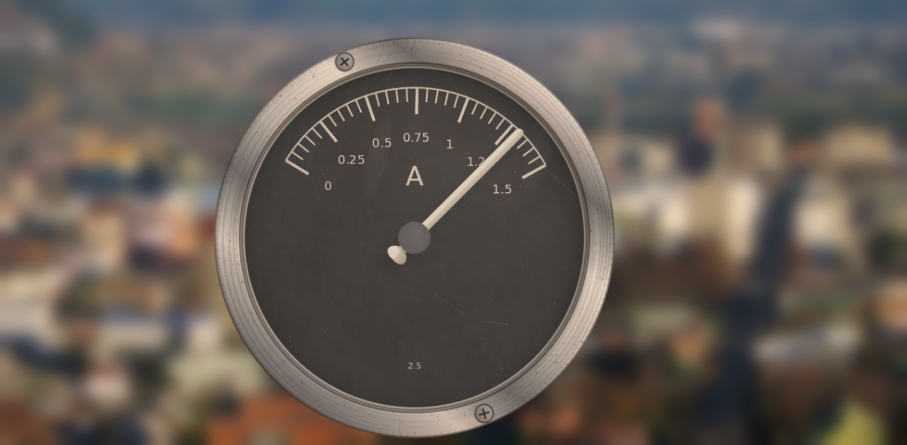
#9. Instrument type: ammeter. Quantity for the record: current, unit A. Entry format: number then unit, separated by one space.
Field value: 1.3 A
